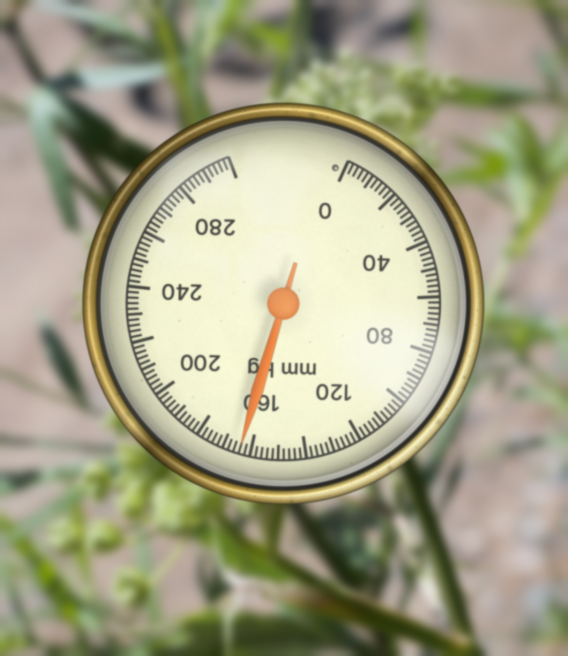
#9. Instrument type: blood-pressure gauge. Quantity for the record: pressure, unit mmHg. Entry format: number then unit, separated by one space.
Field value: 164 mmHg
